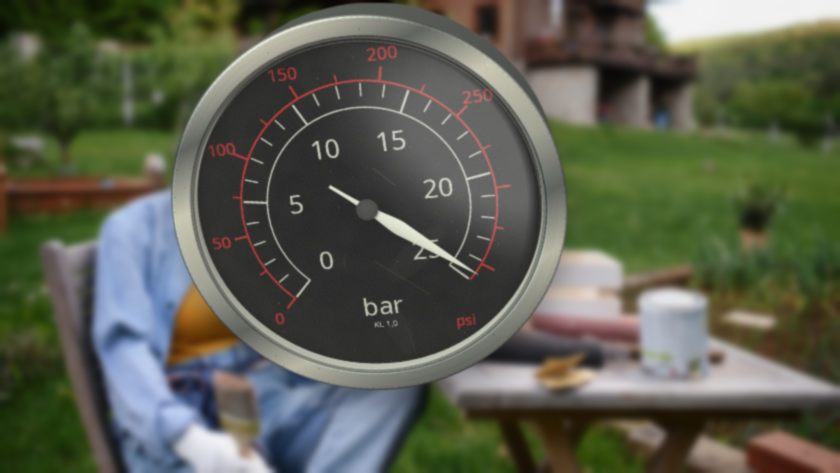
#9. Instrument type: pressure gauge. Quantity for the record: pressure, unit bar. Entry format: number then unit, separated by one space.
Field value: 24.5 bar
